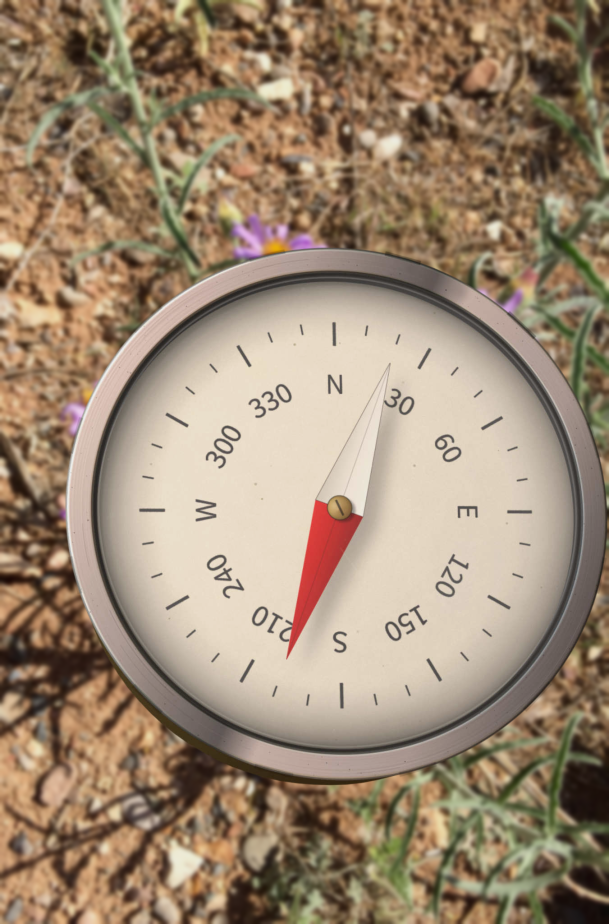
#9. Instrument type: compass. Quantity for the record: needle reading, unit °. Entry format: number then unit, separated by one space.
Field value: 200 °
